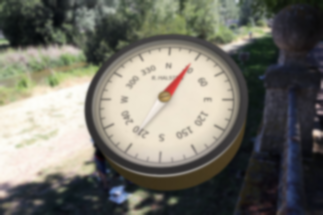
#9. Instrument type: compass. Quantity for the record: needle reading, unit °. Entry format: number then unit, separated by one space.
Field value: 30 °
